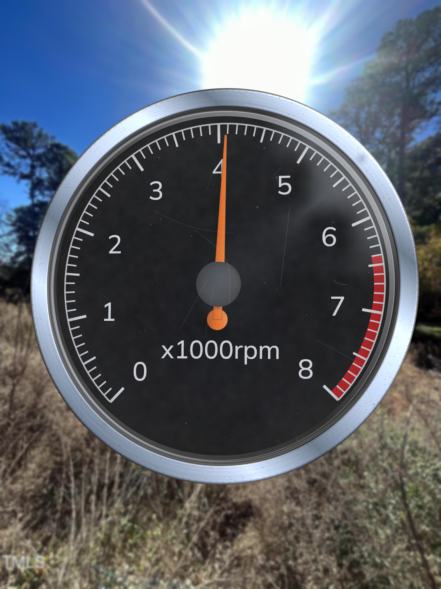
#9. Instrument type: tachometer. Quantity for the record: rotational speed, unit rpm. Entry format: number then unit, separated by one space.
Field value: 4100 rpm
